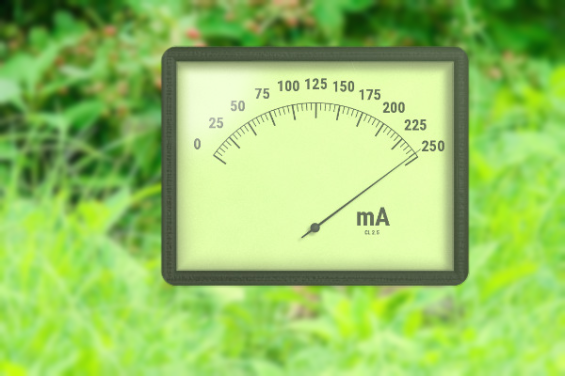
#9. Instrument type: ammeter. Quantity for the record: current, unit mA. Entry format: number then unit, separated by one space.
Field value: 245 mA
